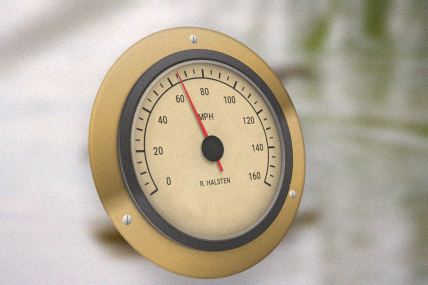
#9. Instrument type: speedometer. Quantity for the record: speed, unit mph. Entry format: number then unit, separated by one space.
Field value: 65 mph
